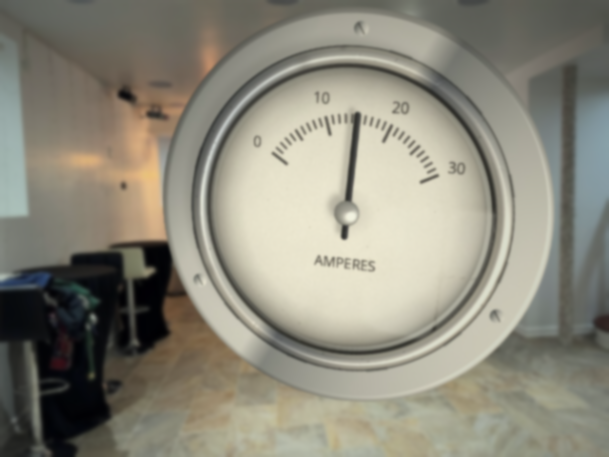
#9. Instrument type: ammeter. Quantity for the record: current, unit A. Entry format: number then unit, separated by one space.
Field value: 15 A
